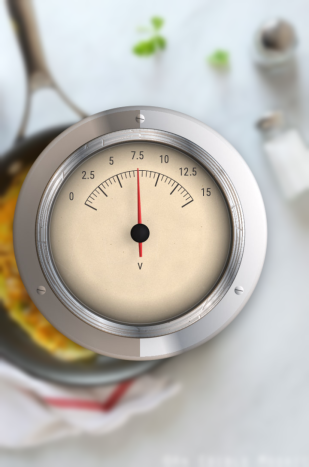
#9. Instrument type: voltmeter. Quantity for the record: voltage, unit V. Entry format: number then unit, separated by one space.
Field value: 7.5 V
